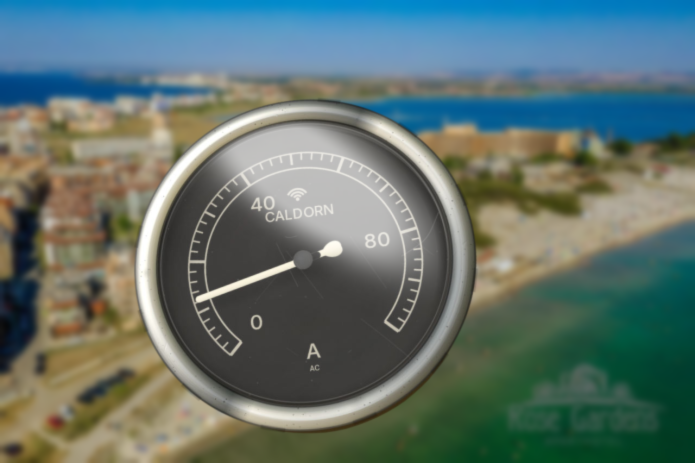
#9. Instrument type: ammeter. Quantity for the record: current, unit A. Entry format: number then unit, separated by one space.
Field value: 12 A
